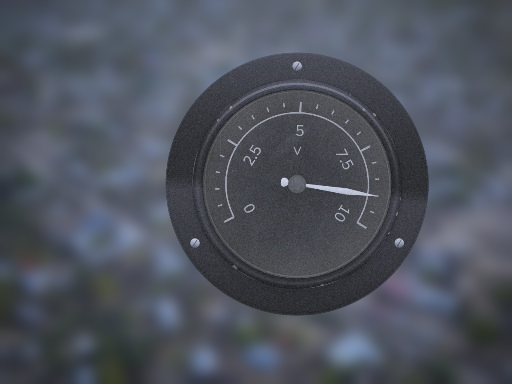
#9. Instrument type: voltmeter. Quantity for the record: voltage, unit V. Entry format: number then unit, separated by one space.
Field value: 9 V
